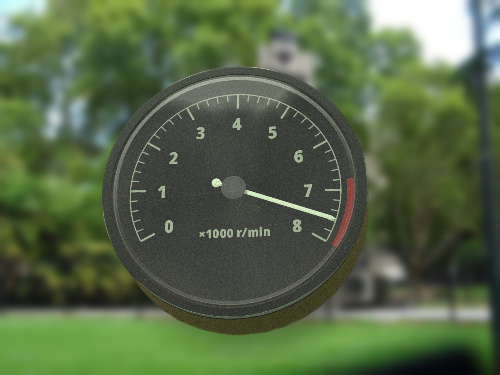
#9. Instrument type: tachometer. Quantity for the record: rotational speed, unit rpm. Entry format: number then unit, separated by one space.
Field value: 7600 rpm
